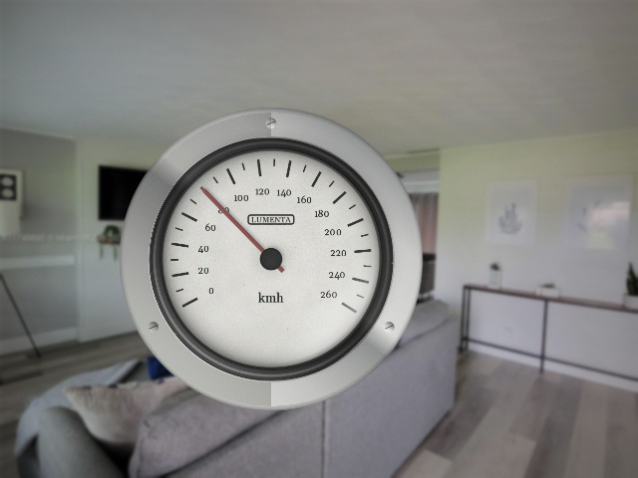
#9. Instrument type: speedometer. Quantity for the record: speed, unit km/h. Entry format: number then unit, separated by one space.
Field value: 80 km/h
